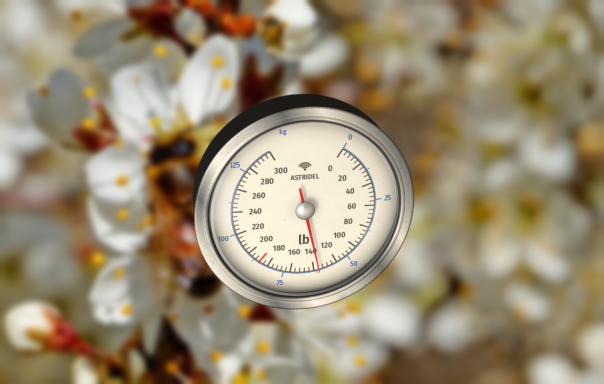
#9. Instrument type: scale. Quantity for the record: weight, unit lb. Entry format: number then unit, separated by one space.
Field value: 136 lb
